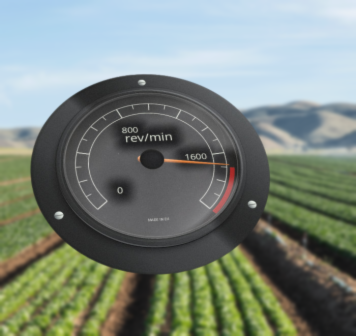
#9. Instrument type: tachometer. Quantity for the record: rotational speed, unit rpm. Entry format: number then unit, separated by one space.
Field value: 1700 rpm
